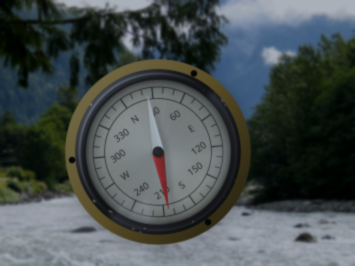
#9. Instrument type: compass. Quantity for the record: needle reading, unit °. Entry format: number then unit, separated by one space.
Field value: 205 °
